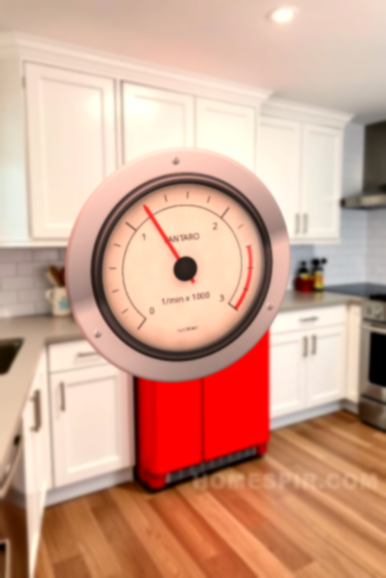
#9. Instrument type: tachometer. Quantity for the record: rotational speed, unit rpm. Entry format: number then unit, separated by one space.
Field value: 1200 rpm
